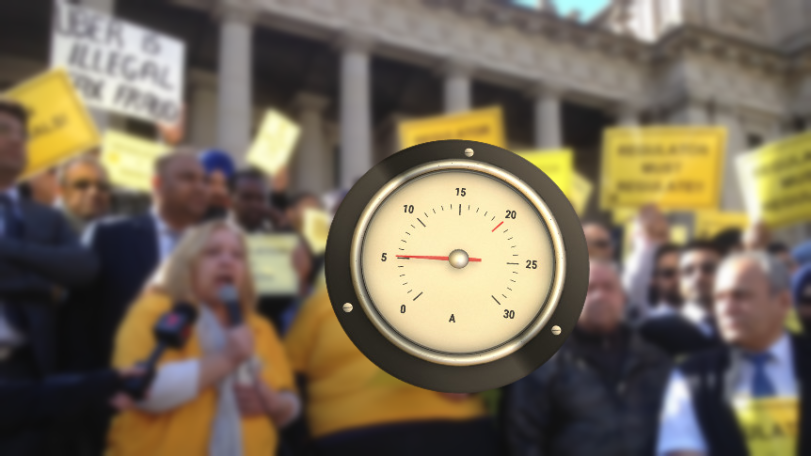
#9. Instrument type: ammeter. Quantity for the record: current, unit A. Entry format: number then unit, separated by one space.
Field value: 5 A
